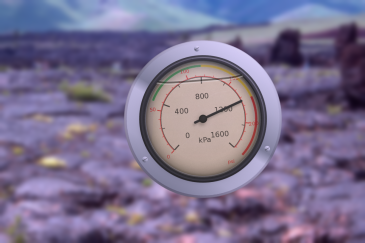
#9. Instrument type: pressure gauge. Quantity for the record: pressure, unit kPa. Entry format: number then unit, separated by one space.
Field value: 1200 kPa
